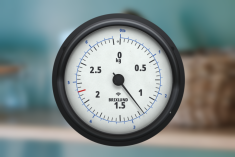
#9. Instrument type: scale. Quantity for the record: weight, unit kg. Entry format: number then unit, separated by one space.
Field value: 1.2 kg
